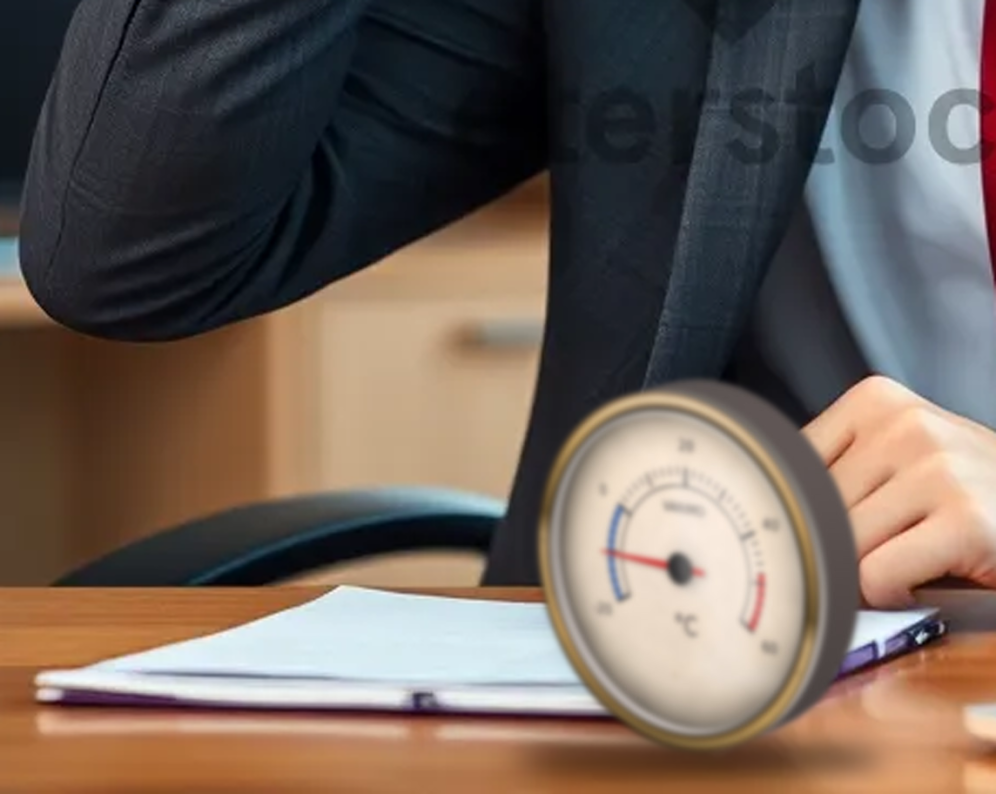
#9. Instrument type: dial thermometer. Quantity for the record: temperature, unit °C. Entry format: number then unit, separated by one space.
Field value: -10 °C
